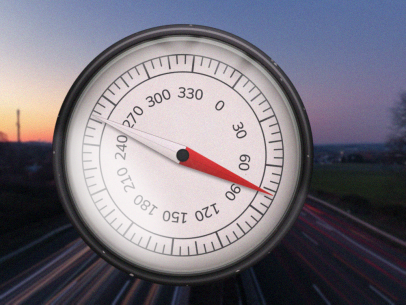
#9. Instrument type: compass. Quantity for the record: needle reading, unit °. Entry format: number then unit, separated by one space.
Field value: 77.5 °
